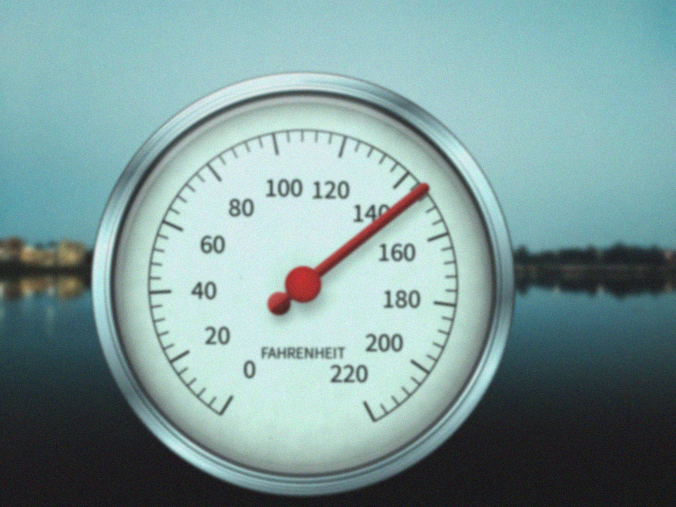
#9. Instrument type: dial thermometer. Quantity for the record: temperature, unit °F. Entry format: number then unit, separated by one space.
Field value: 146 °F
